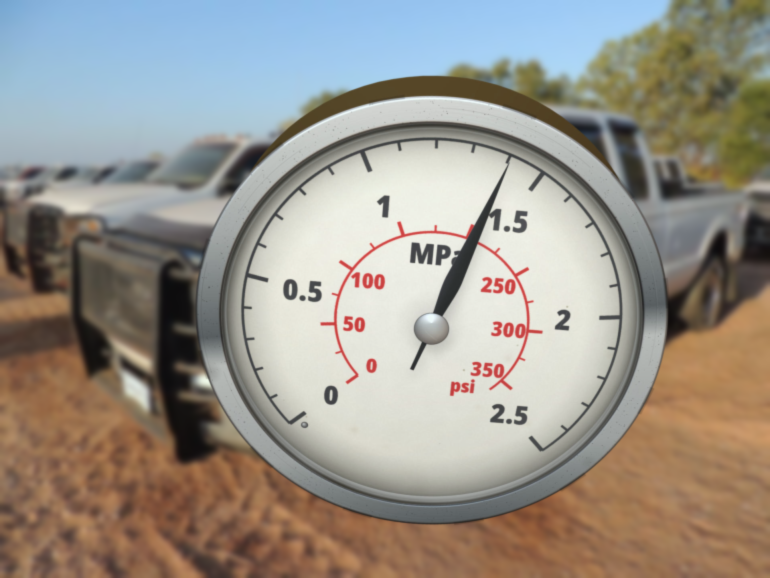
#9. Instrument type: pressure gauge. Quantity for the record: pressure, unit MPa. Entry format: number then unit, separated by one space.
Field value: 1.4 MPa
